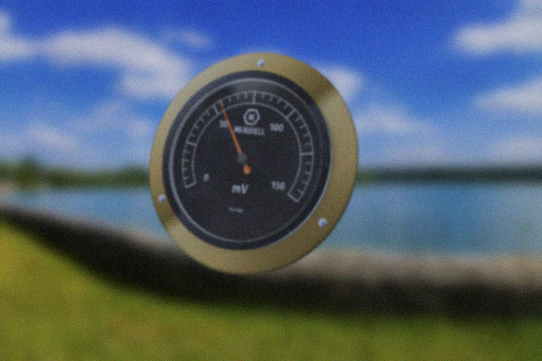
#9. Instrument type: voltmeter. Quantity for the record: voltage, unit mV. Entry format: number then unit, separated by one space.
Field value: 55 mV
